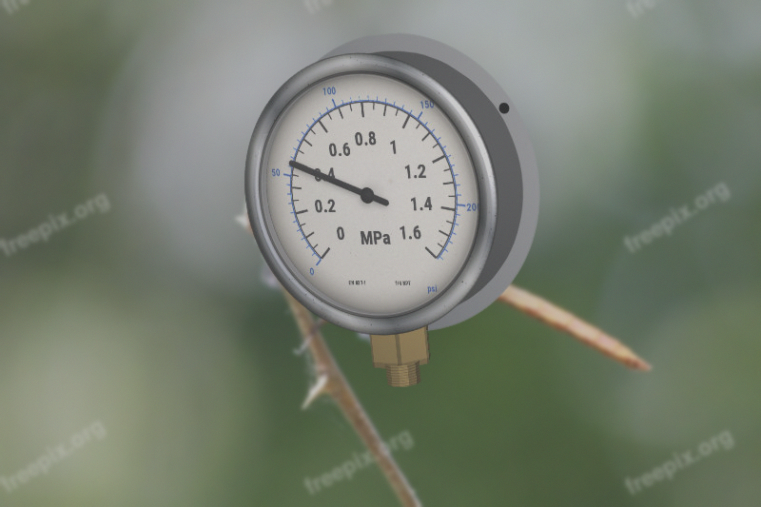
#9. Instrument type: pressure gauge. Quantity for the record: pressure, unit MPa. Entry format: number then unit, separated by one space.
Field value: 0.4 MPa
